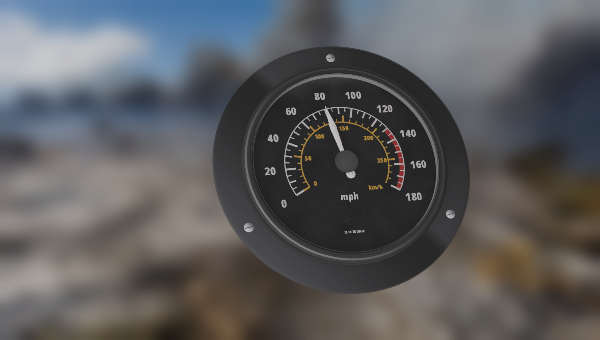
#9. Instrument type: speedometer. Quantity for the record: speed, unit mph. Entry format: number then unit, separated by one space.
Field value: 80 mph
